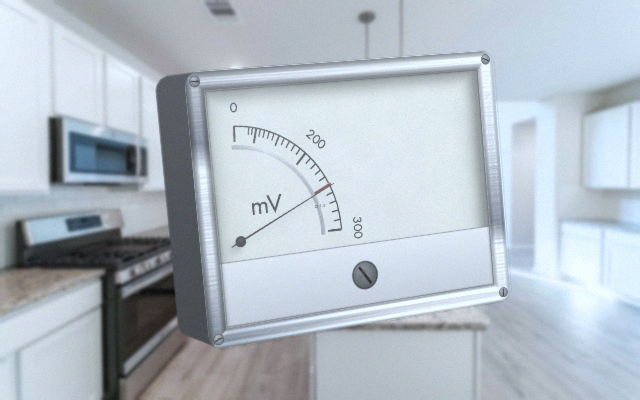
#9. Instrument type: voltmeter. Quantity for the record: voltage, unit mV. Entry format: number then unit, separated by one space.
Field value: 250 mV
